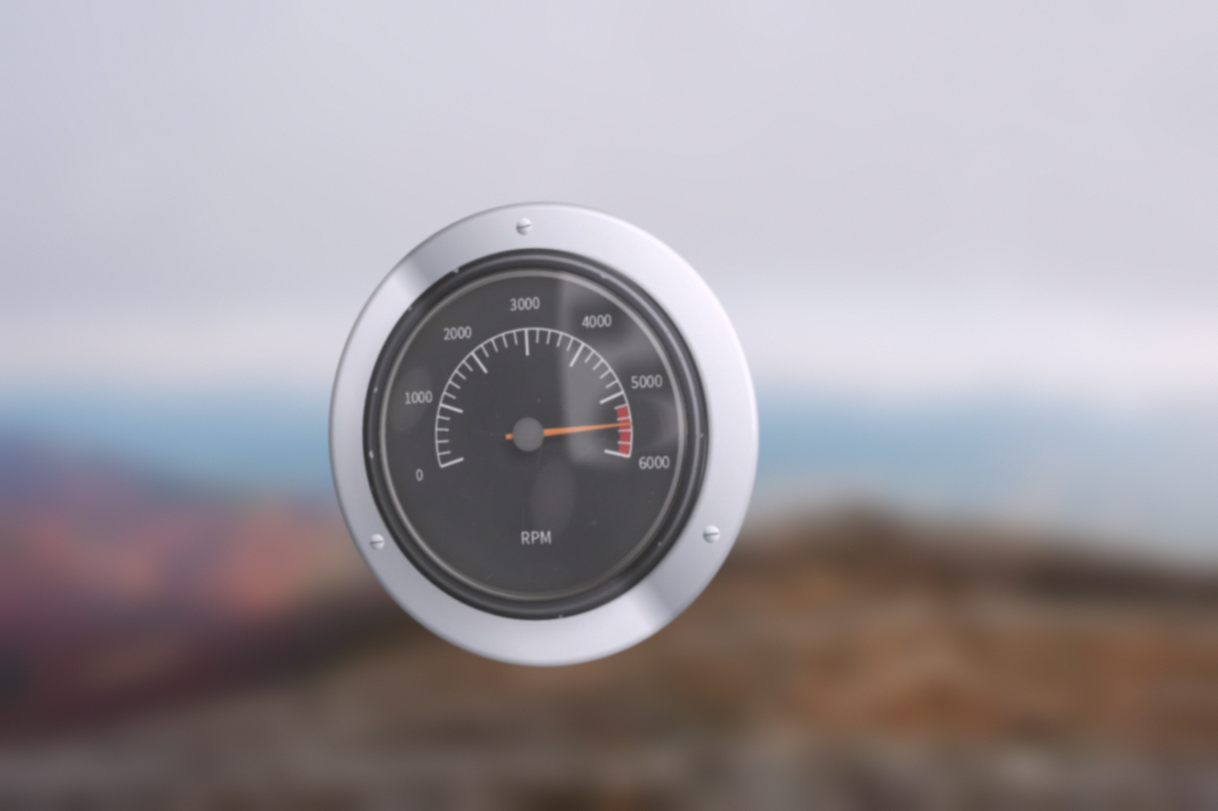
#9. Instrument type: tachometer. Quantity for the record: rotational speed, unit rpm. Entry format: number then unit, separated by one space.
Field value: 5500 rpm
